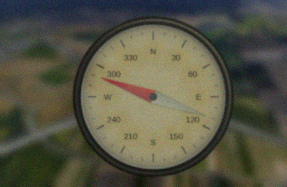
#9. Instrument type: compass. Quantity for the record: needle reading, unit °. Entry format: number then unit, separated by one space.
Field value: 290 °
